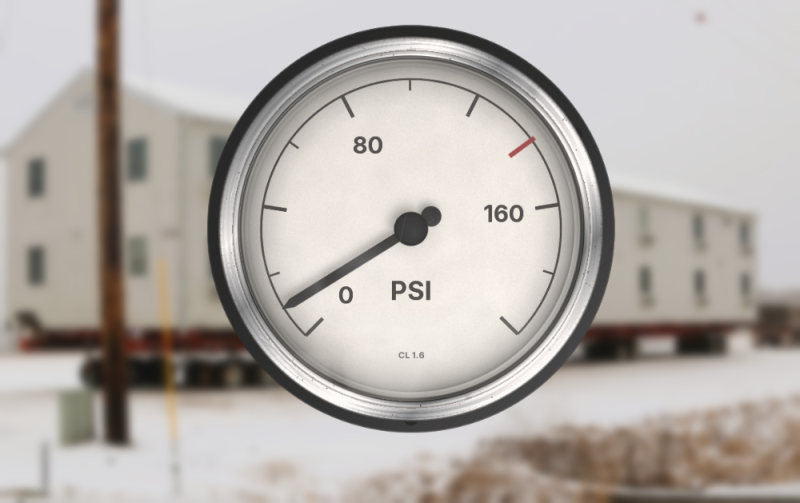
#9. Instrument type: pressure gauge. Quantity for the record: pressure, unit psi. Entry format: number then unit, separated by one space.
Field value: 10 psi
